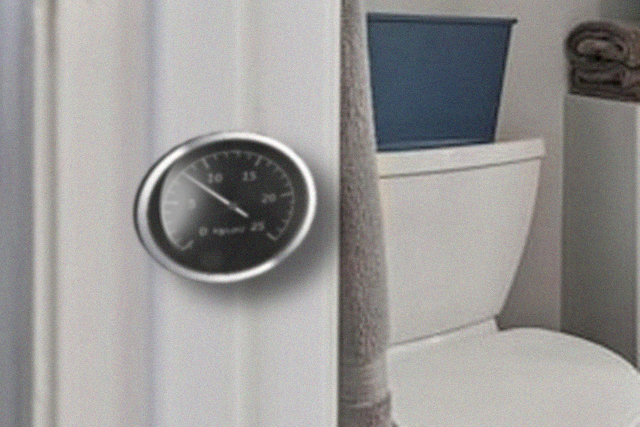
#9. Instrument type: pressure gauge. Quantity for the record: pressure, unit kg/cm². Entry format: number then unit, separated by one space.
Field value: 8 kg/cm²
